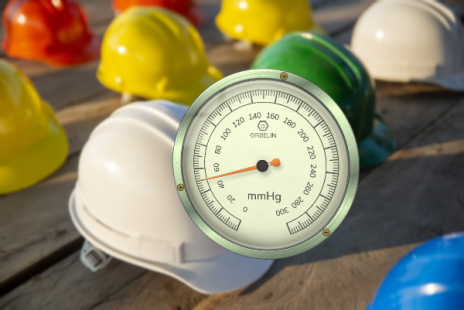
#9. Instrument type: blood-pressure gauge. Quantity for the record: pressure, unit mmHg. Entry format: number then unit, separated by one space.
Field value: 50 mmHg
